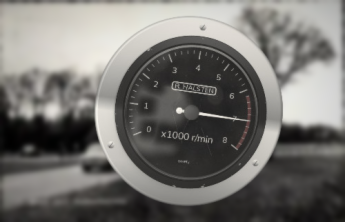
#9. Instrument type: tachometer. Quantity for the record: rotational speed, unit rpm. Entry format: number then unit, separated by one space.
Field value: 7000 rpm
